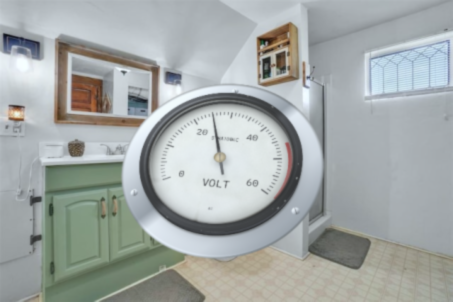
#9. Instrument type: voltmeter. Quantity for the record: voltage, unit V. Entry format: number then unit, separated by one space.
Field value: 25 V
